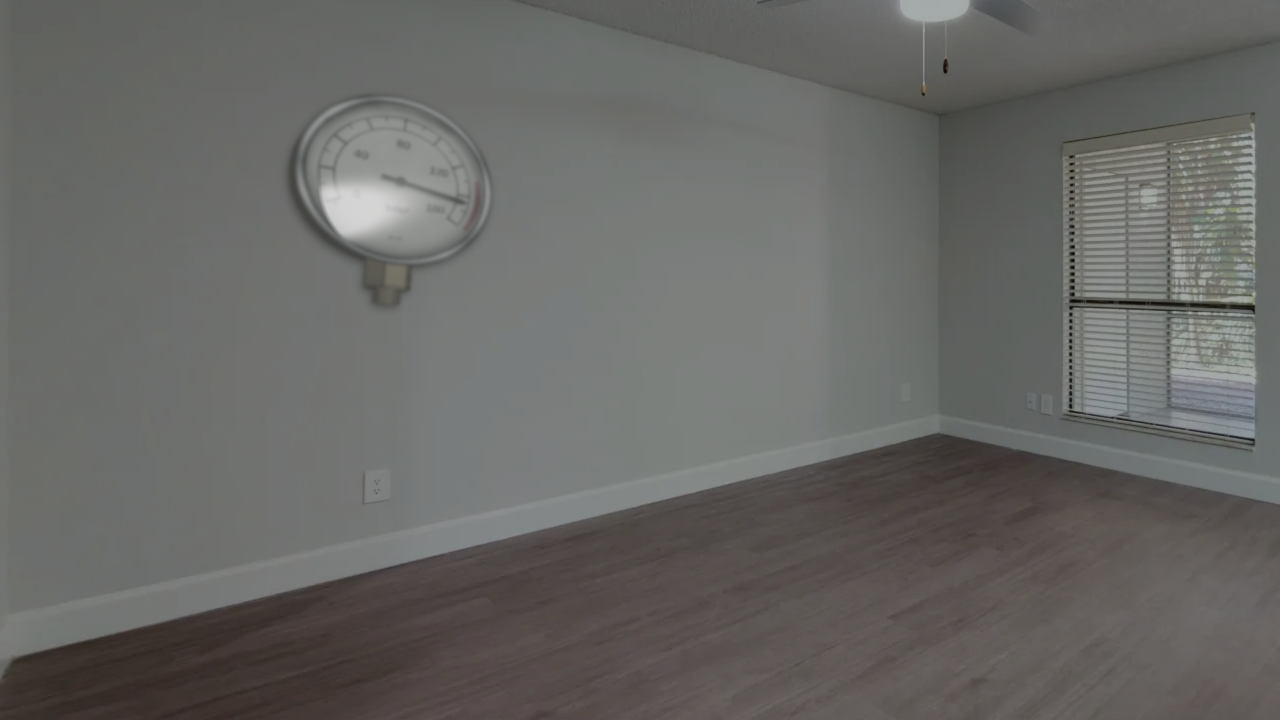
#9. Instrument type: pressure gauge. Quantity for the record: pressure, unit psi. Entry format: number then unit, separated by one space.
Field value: 145 psi
